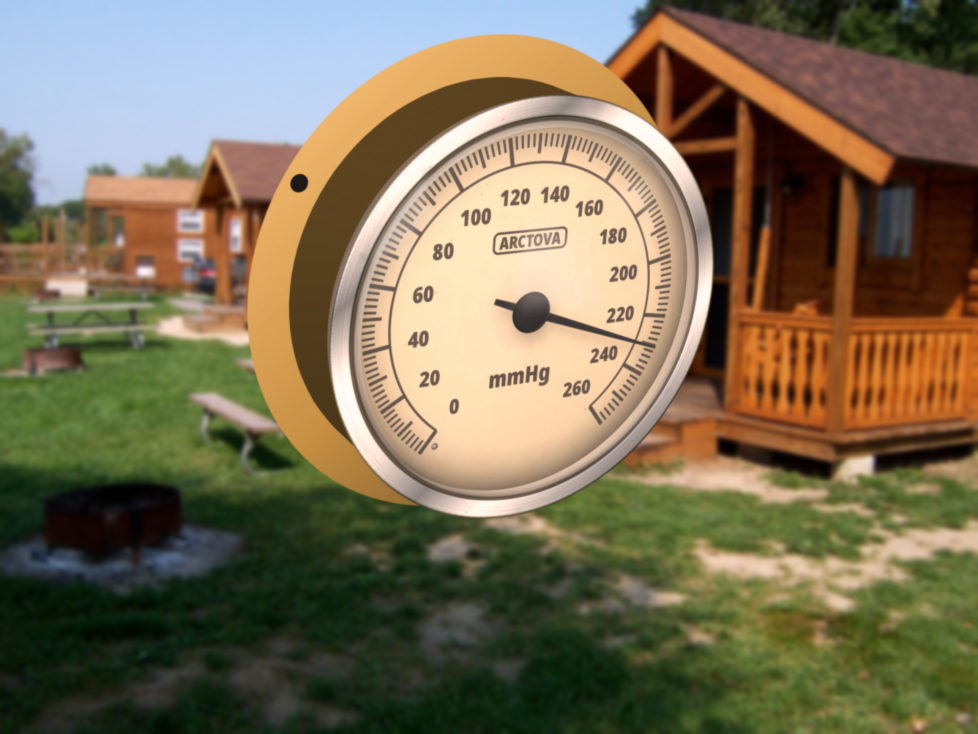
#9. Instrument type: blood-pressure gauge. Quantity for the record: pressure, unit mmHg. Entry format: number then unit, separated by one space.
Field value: 230 mmHg
